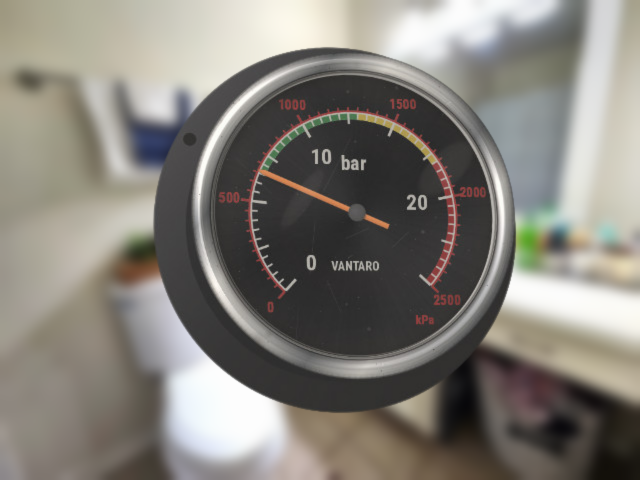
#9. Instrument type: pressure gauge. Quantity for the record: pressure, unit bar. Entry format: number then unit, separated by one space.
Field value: 6.5 bar
